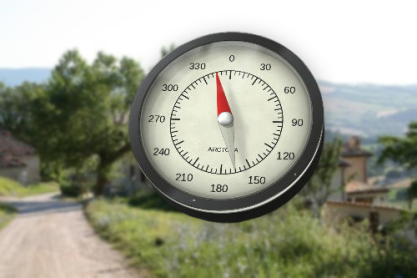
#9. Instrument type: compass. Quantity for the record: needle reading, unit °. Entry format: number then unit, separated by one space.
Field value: 345 °
